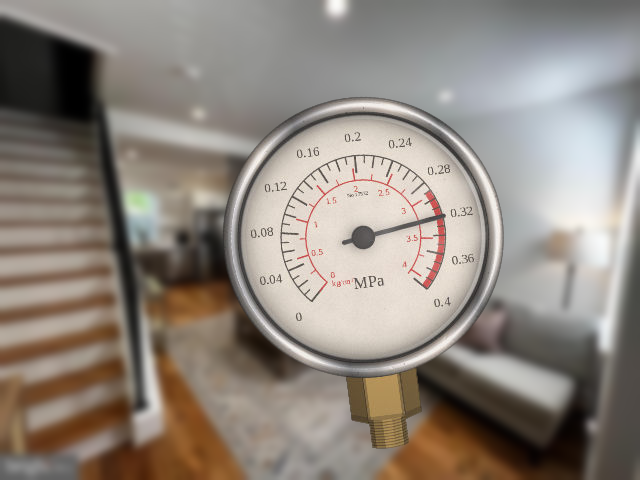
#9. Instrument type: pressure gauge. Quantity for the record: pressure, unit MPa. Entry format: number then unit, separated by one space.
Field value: 0.32 MPa
